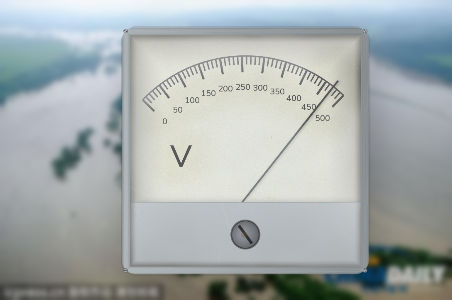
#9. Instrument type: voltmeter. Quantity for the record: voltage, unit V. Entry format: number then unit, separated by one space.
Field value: 470 V
